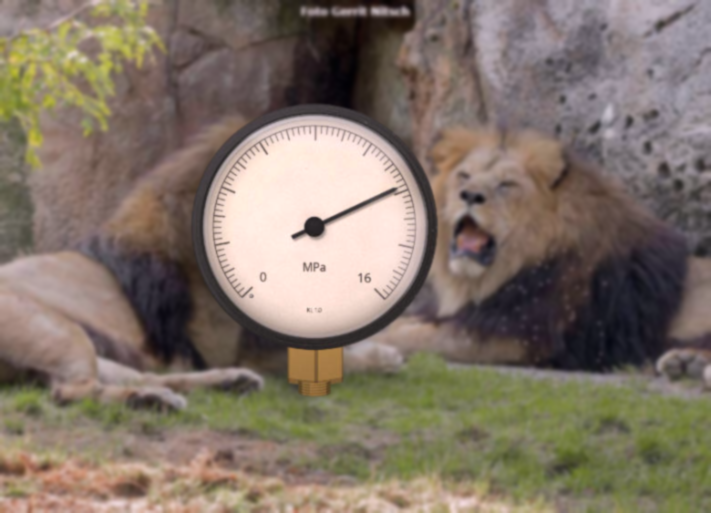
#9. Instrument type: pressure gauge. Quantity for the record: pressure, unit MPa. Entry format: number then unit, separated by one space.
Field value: 11.8 MPa
